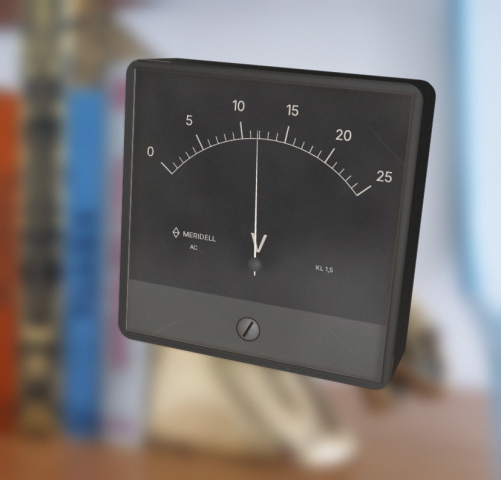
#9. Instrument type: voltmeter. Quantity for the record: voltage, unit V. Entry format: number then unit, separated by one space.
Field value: 12 V
